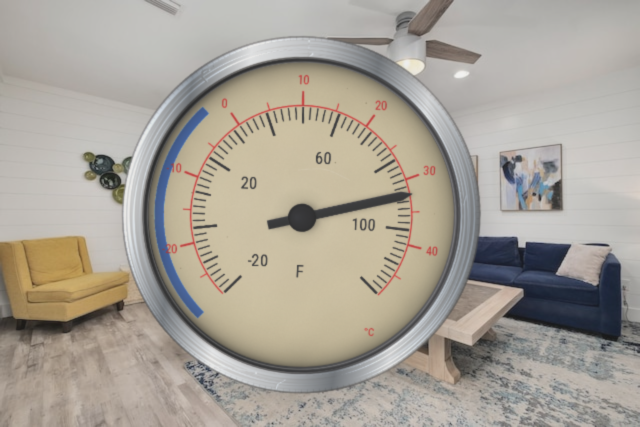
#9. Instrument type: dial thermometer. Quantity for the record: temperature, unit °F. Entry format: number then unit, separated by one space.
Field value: 90 °F
